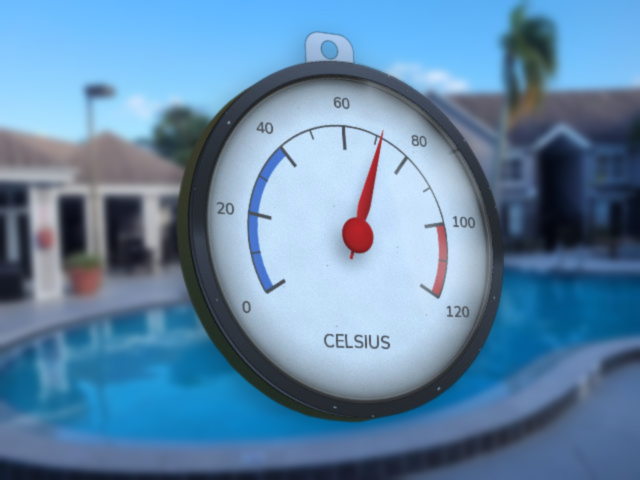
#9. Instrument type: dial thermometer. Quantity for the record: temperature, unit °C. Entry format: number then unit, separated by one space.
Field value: 70 °C
